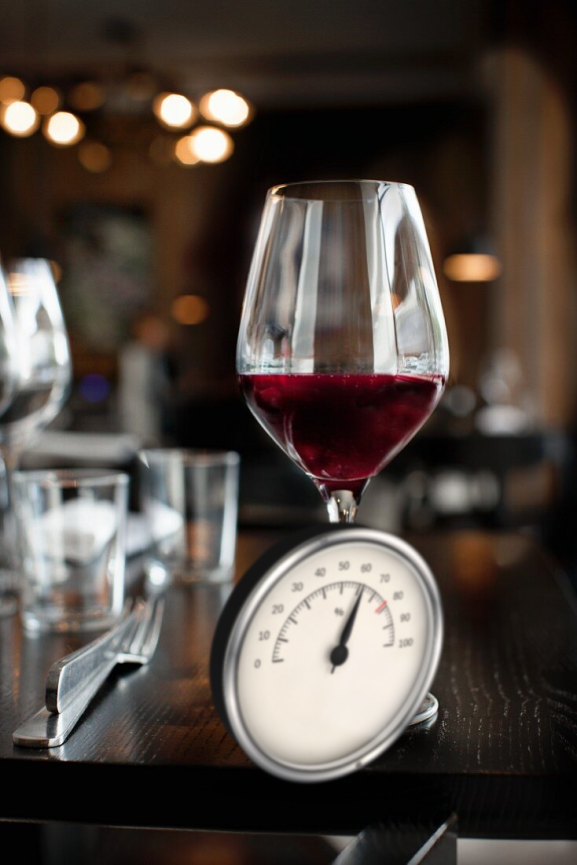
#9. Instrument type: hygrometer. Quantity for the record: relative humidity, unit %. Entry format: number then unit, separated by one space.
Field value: 60 %
